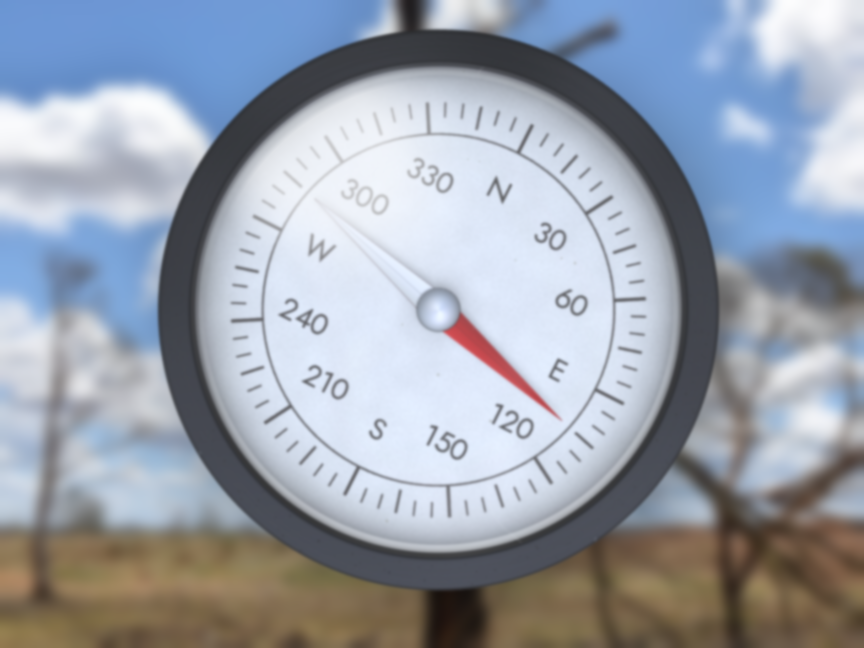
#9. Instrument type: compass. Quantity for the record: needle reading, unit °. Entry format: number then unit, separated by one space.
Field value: 105 °
